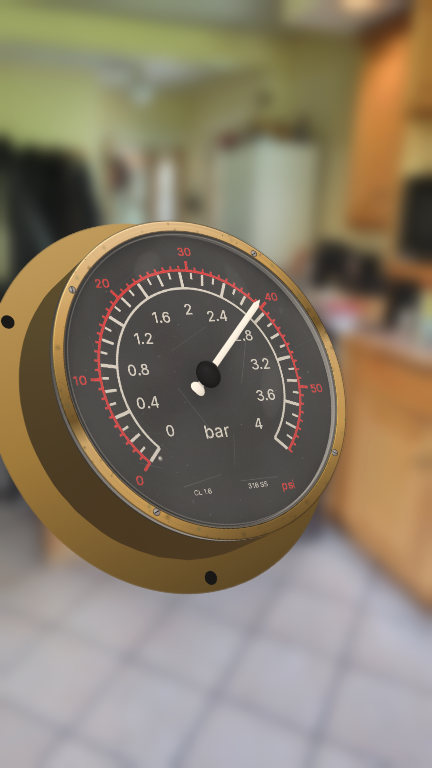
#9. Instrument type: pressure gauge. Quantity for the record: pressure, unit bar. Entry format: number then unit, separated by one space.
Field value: 2.7 bar
